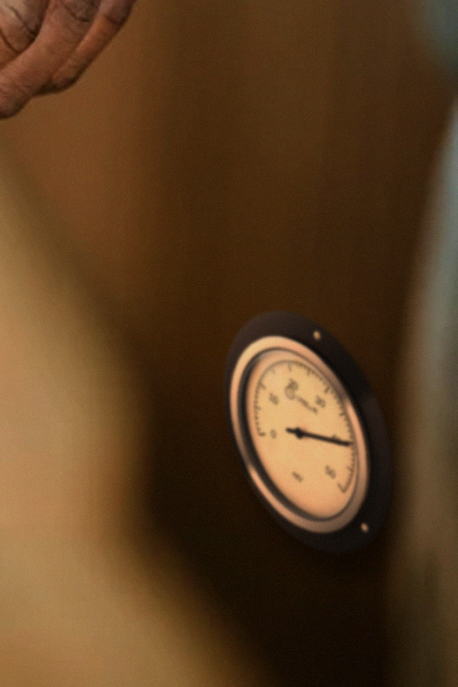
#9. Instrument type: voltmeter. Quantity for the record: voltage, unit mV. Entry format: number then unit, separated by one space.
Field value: 40 mV
